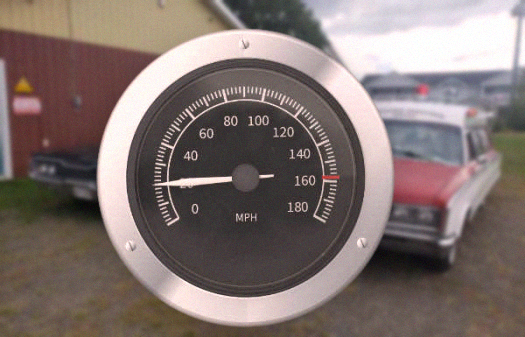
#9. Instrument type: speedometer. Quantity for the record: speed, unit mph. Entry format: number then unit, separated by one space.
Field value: 20 mph
